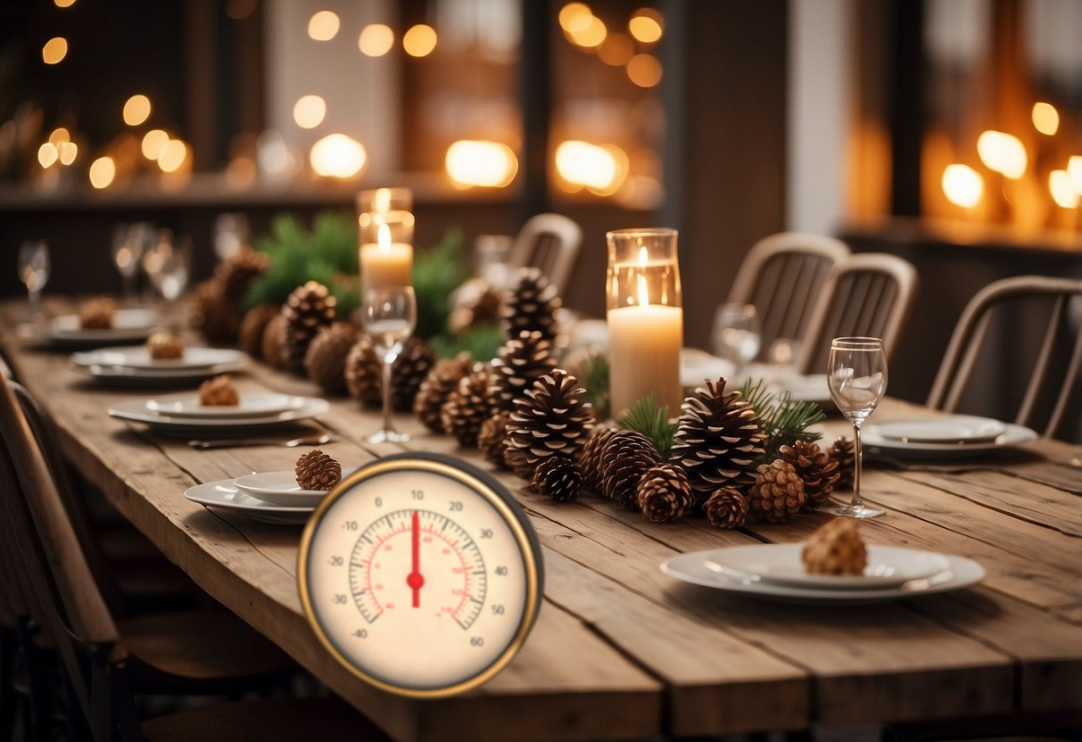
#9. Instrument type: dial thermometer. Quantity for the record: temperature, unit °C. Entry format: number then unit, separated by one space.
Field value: 10 °C
